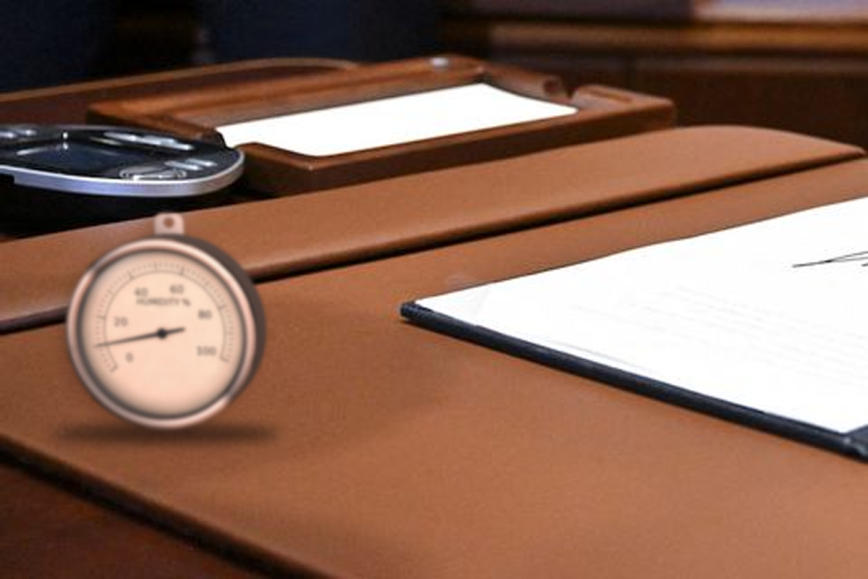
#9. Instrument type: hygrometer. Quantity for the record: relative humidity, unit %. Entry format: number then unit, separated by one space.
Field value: 10 %
